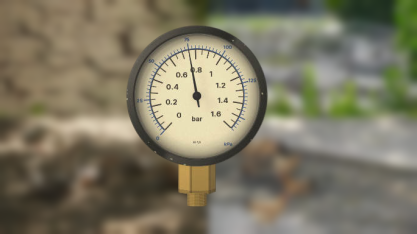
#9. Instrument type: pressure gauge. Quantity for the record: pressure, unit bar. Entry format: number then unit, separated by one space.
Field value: 0.75 bar
